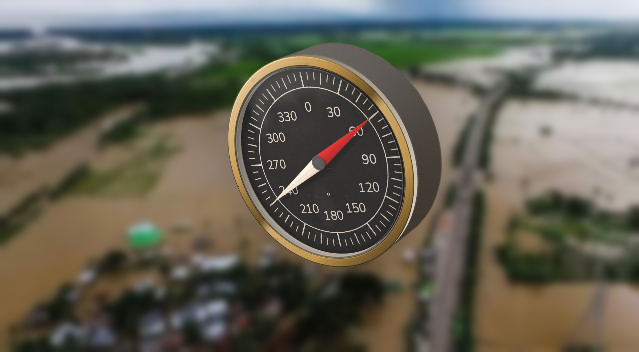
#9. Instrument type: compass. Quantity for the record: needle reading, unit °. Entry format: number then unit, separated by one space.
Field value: 60 °
